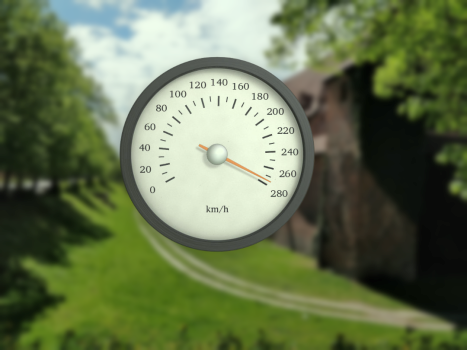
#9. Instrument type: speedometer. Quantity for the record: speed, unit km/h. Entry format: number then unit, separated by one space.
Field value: 275 km/h
